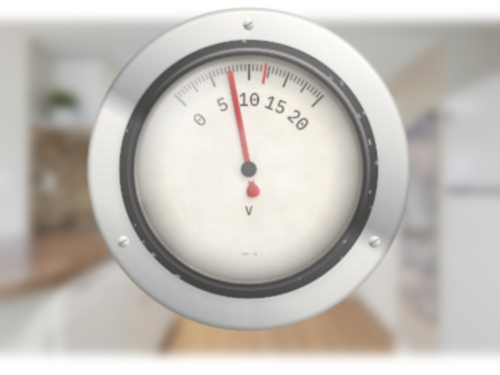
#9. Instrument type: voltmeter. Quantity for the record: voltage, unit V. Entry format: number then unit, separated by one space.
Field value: 7.5 V
